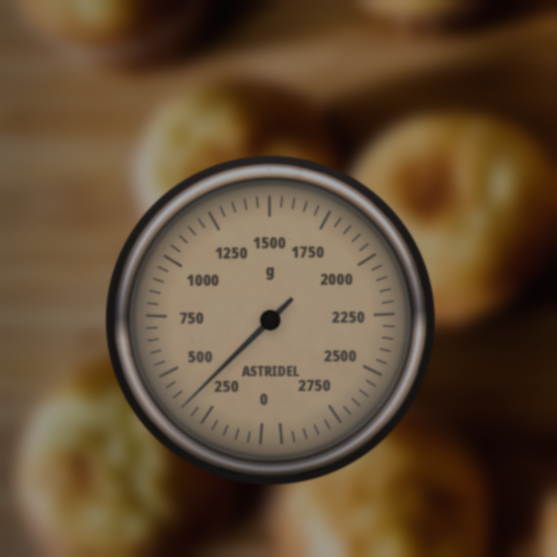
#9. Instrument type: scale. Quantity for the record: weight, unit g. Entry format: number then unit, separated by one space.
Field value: 350 g
